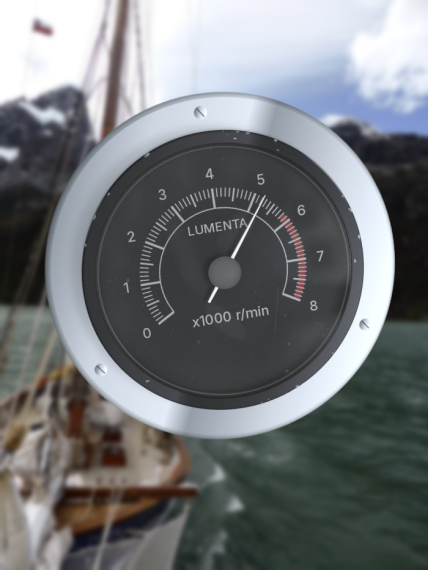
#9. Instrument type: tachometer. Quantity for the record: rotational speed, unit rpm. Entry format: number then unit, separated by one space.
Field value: 5200 rpm
